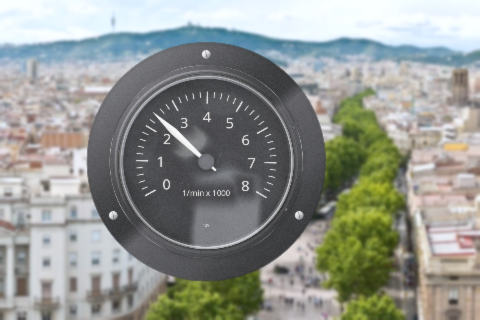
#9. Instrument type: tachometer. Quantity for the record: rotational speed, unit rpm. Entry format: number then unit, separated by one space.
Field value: 2400 rpm
